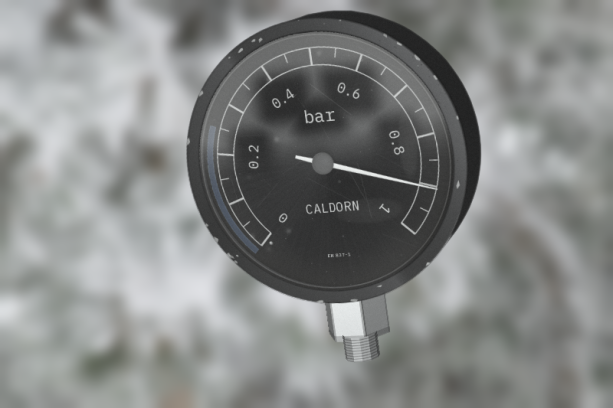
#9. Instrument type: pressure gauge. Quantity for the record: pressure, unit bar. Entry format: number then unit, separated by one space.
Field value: 0.9 bar
